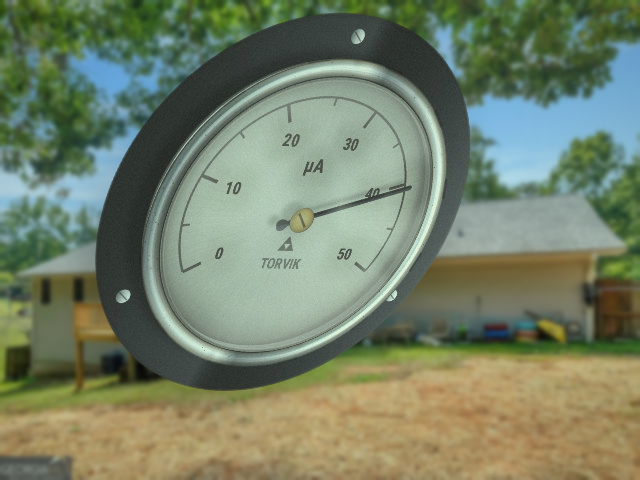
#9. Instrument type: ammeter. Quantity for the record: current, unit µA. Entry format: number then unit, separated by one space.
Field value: 40 µA
